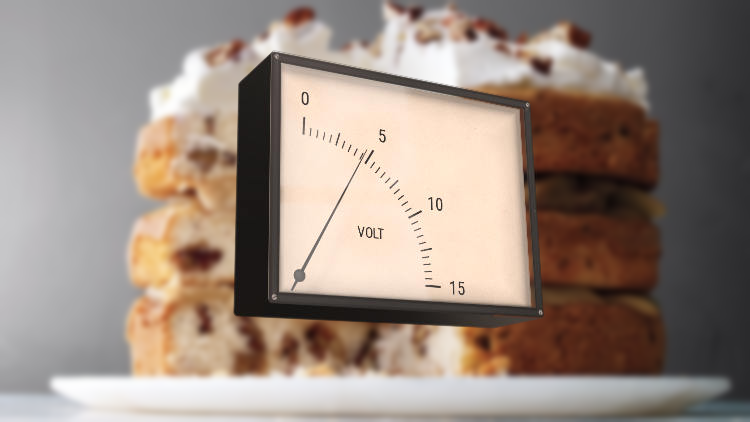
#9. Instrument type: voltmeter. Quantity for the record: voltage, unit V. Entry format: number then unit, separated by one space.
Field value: 4.5 V
